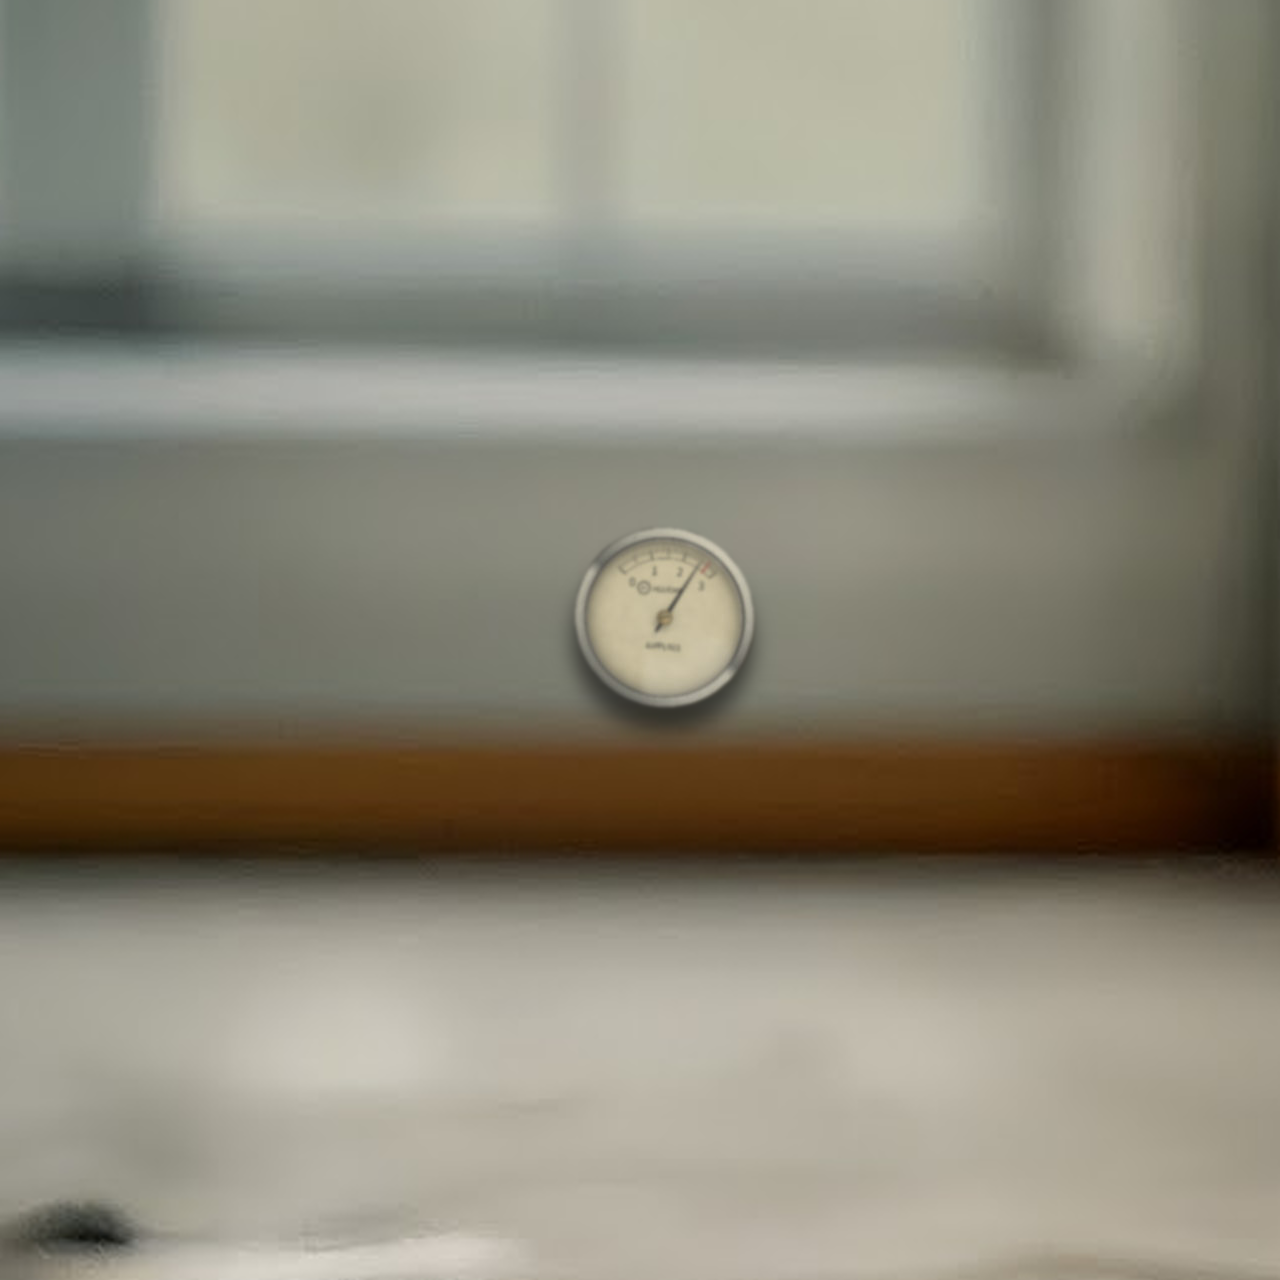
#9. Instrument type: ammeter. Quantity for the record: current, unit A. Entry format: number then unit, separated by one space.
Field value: 2.5 A
